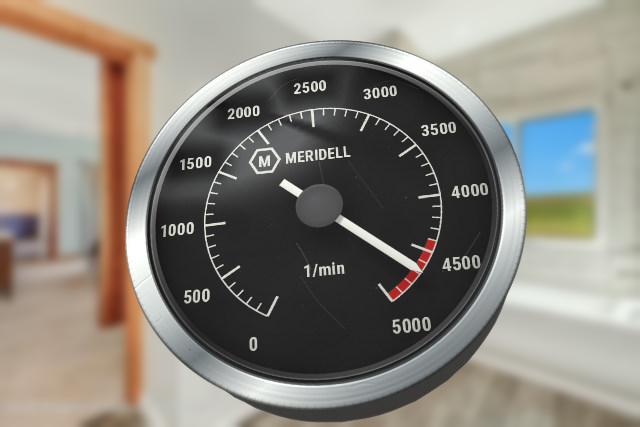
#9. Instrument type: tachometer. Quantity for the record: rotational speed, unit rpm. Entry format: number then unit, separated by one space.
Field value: 4700 rpm
